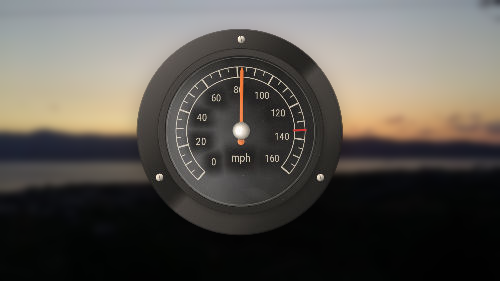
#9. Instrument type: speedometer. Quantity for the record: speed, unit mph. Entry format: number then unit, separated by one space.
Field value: 82.5 mph
